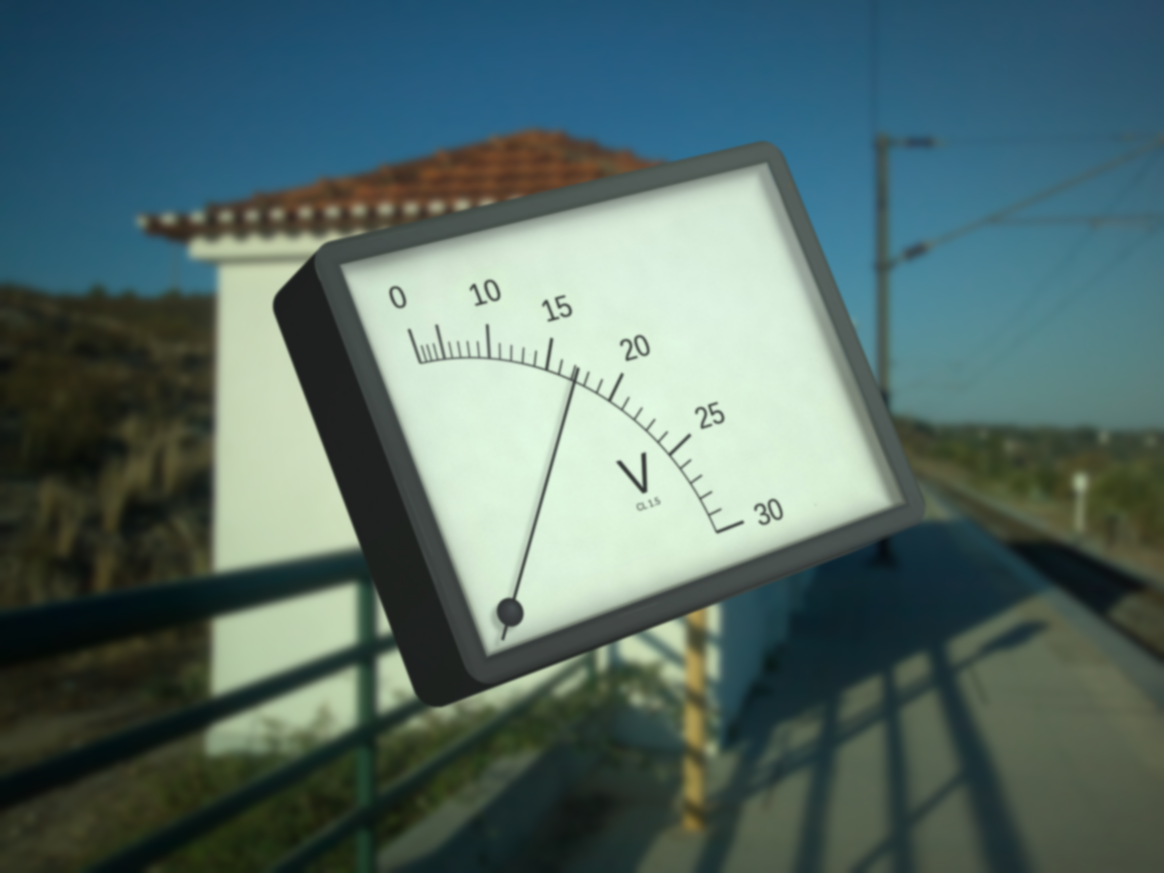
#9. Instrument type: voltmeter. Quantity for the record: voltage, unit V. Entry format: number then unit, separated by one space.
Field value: 17 V
